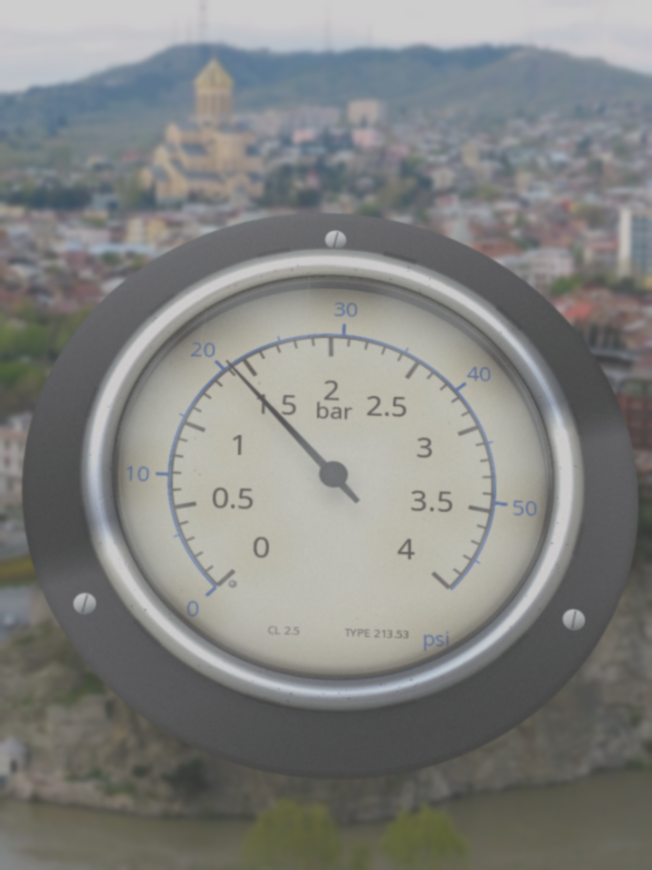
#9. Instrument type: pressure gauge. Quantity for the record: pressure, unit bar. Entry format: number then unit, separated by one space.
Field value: 1.4 bar
